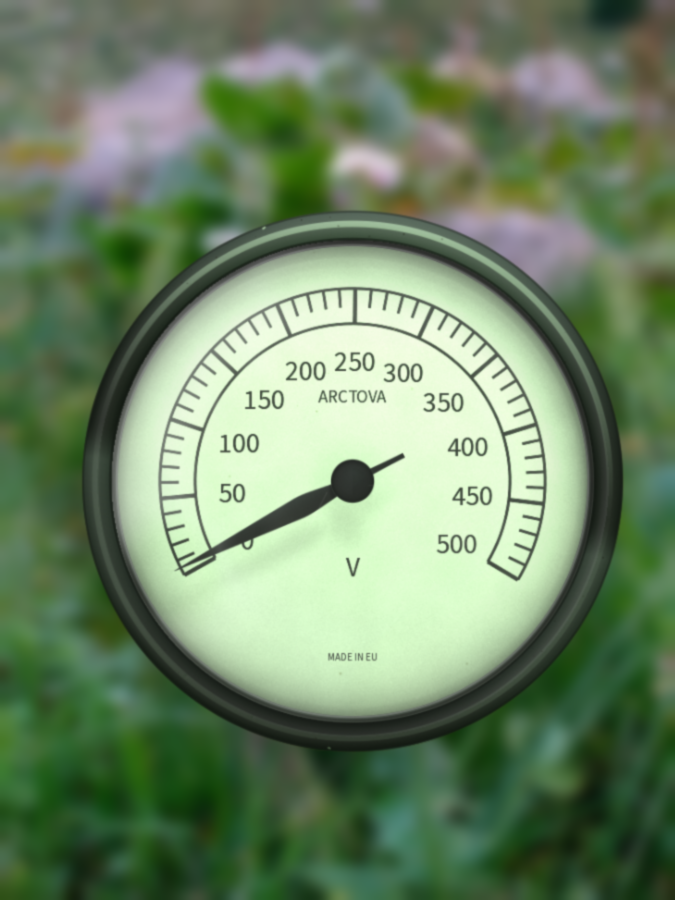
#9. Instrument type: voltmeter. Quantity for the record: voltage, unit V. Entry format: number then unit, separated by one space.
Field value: 5 V
